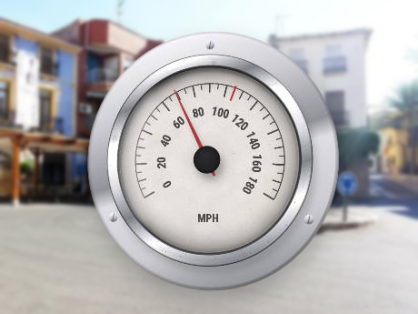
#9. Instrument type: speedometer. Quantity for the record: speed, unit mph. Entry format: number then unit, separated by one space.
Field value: 70 mph
